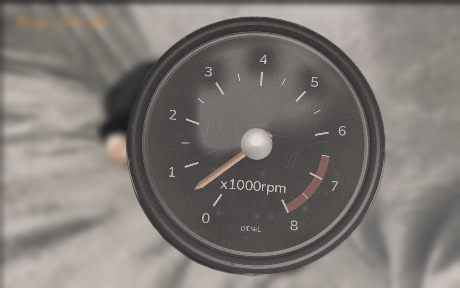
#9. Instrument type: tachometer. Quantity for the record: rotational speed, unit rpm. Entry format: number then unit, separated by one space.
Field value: 500 rpm
